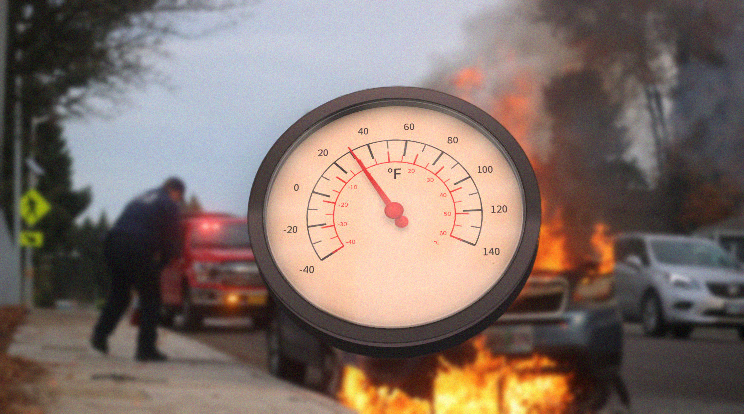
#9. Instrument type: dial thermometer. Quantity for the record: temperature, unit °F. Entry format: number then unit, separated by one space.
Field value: 30 °F
